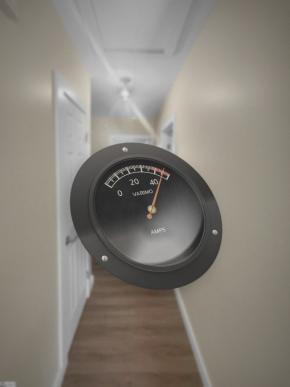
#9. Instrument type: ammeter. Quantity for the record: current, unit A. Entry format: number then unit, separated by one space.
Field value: 45 A
